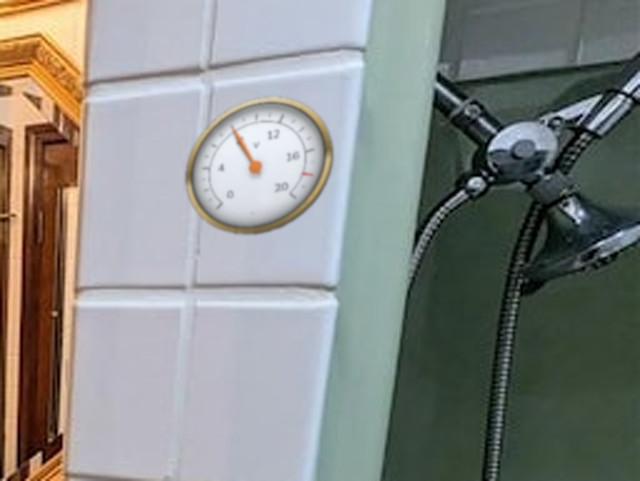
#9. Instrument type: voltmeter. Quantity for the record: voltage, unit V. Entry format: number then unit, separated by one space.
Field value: 8 V
